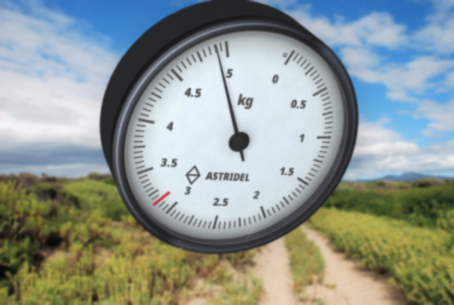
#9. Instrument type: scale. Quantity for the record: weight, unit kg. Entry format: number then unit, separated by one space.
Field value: 4.9 kg
